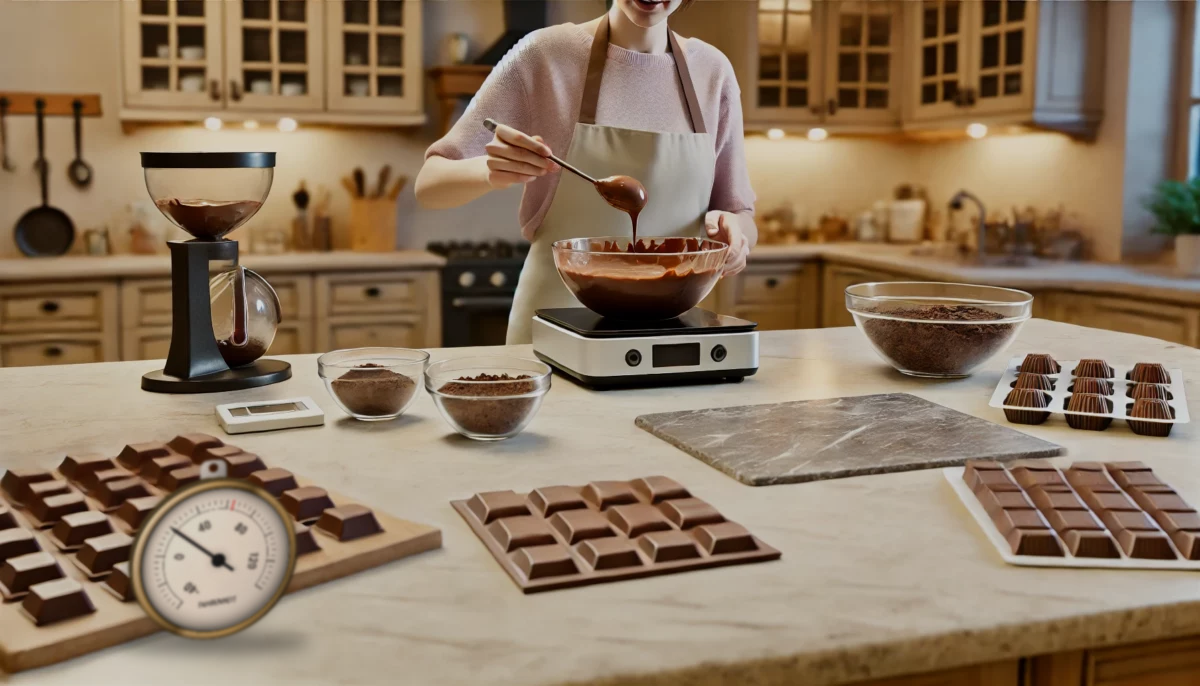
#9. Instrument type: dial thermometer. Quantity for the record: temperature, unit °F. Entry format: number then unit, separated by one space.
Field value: 20 °F
